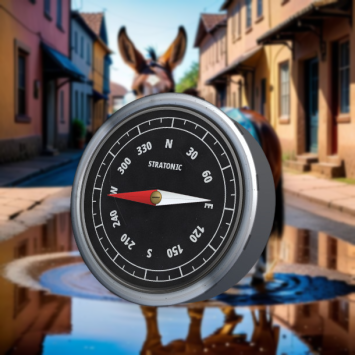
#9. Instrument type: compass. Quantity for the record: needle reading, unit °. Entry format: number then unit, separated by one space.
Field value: 265 °
